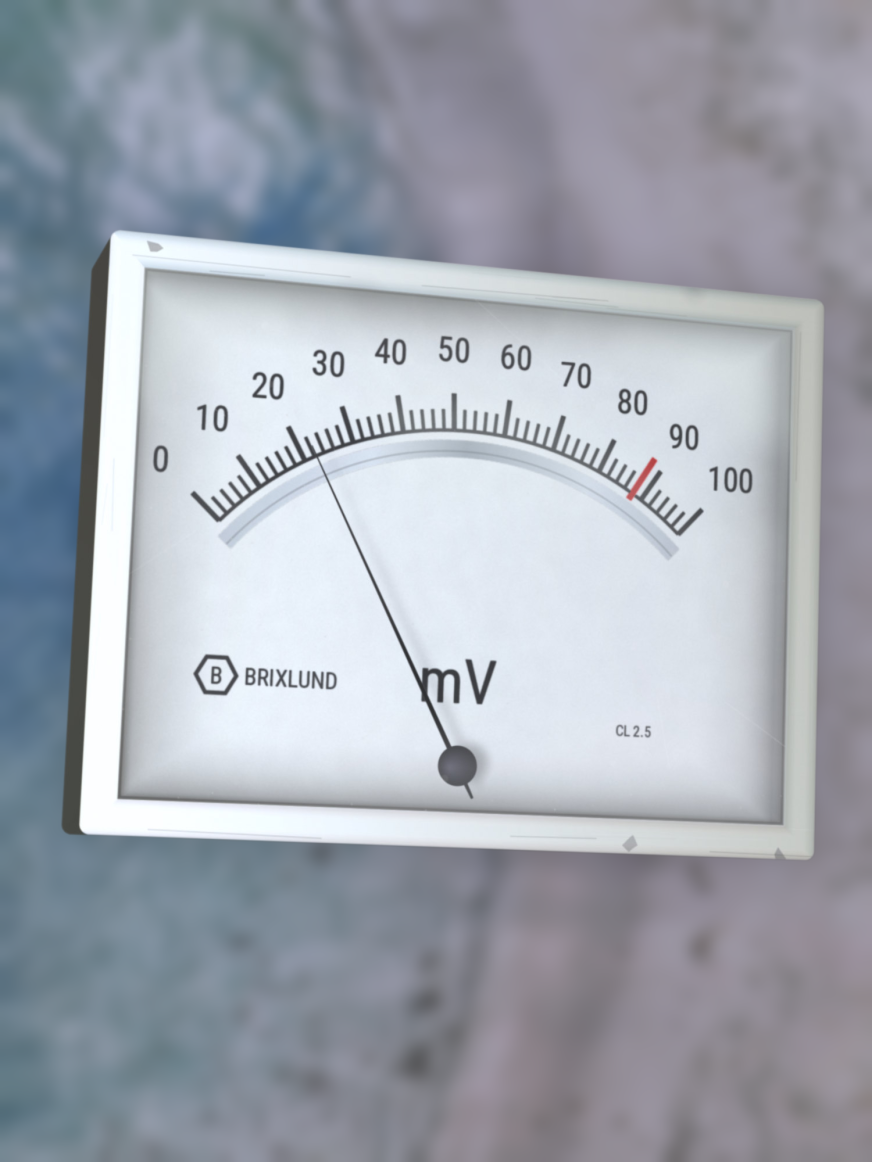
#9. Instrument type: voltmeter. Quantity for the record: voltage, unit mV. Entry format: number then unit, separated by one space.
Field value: 22 mV
